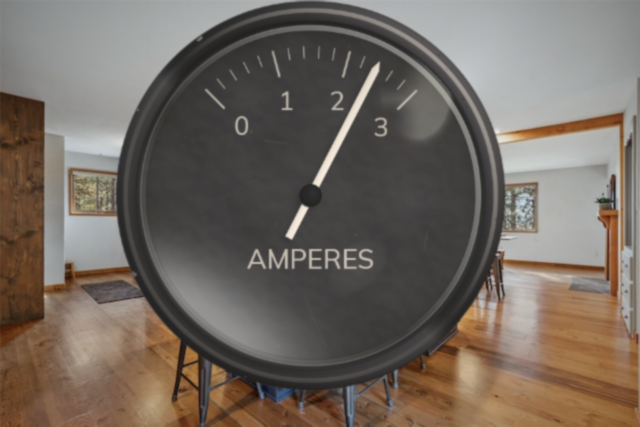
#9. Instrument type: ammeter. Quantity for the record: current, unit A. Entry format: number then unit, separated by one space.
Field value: 2.4 A
